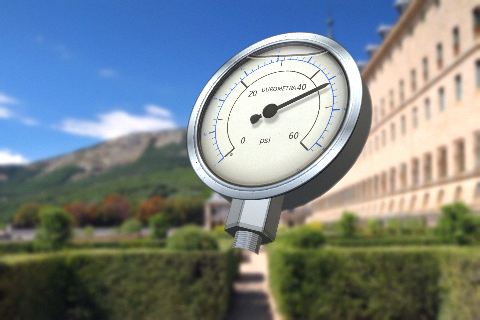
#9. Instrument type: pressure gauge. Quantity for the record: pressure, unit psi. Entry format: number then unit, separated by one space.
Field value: 45 psi
